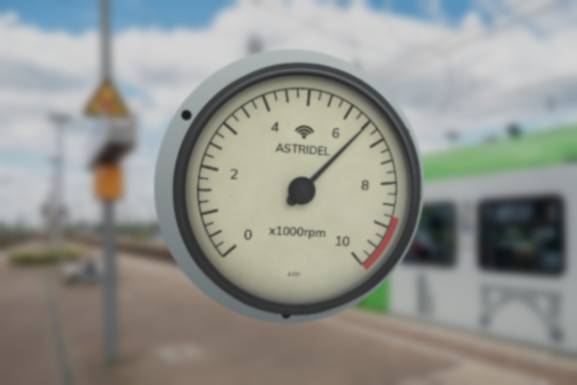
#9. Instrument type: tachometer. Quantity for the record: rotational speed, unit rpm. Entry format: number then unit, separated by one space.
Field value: 6500 rpm
